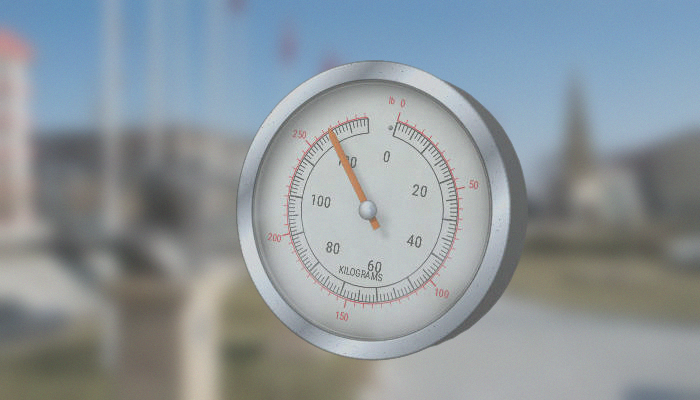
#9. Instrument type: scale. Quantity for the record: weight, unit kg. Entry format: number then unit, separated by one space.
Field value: 120 kg
